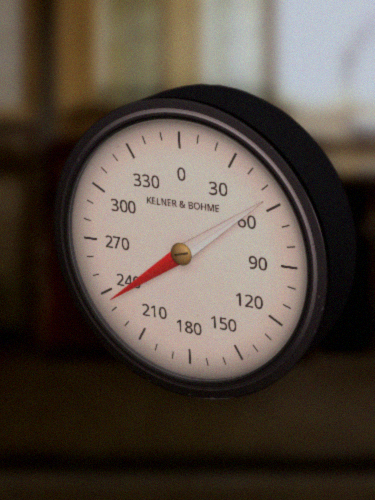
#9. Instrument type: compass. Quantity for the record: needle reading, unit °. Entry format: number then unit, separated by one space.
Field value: 235 °
